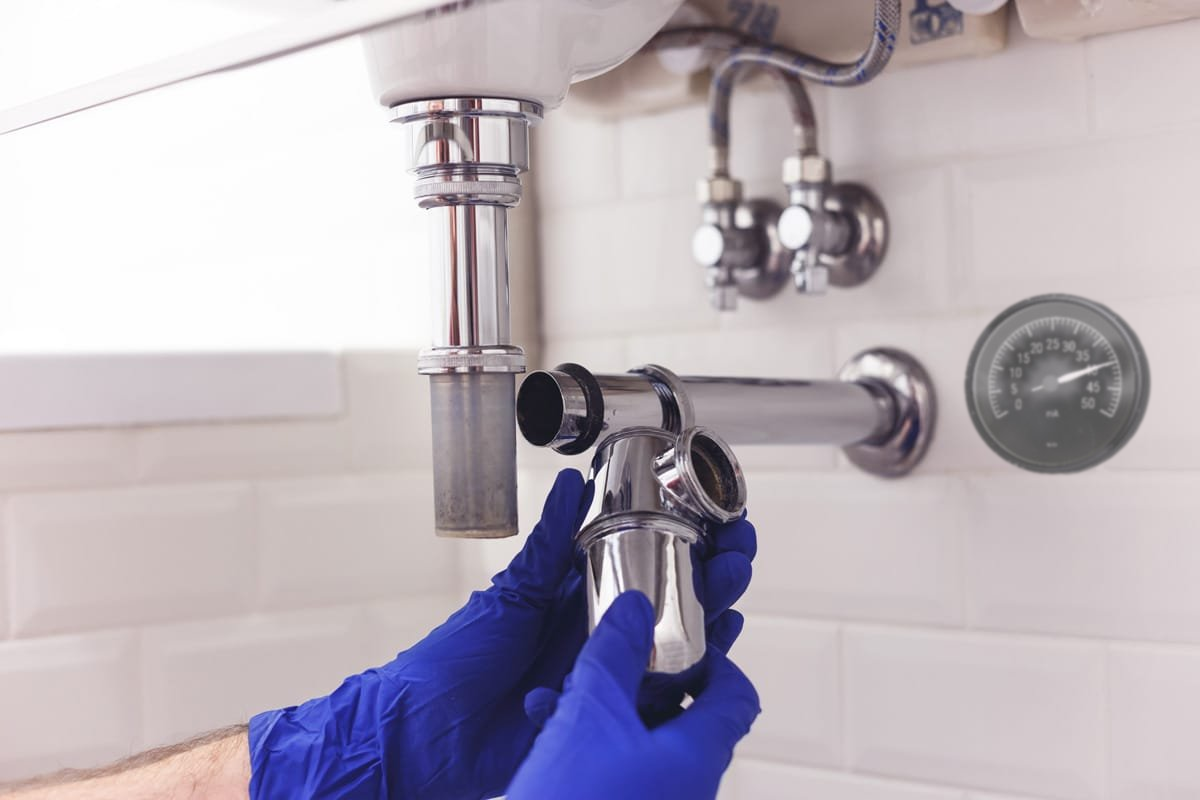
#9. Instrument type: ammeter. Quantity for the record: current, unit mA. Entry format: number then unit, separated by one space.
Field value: 40 mA
